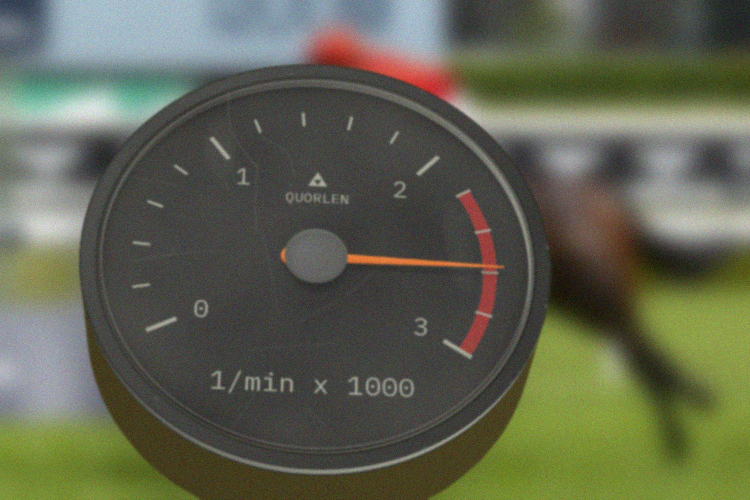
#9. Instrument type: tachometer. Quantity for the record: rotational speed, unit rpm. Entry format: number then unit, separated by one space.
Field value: 2600 rpm
